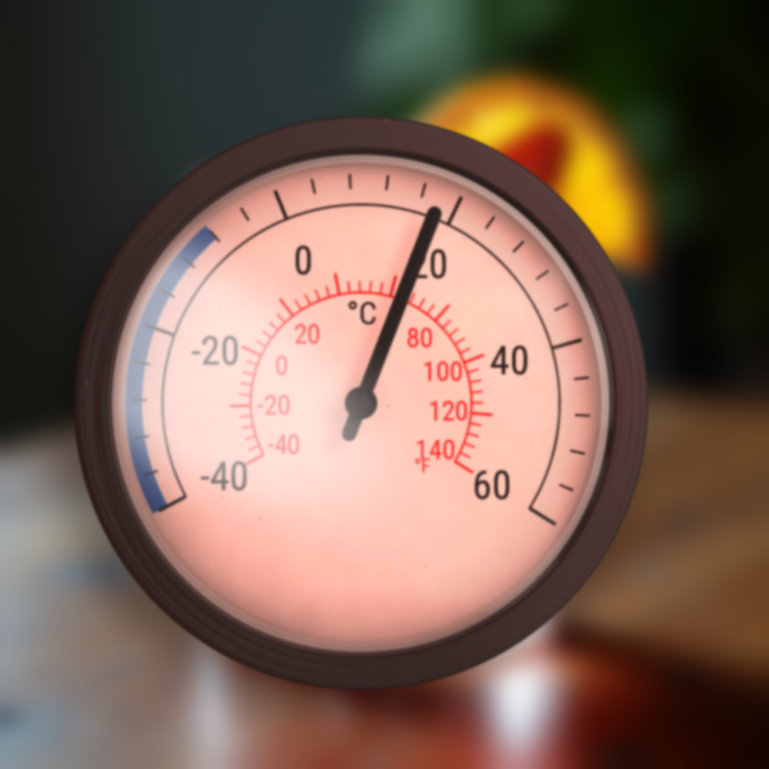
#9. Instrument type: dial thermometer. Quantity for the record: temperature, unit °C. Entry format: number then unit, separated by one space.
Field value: 18 °C
